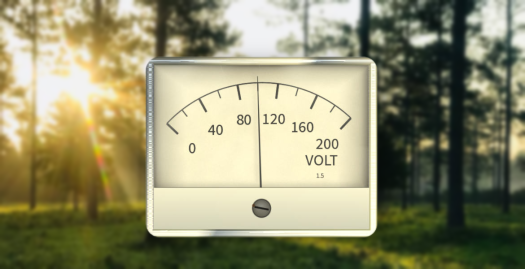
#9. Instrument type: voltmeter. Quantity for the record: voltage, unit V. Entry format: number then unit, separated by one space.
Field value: 100 V
